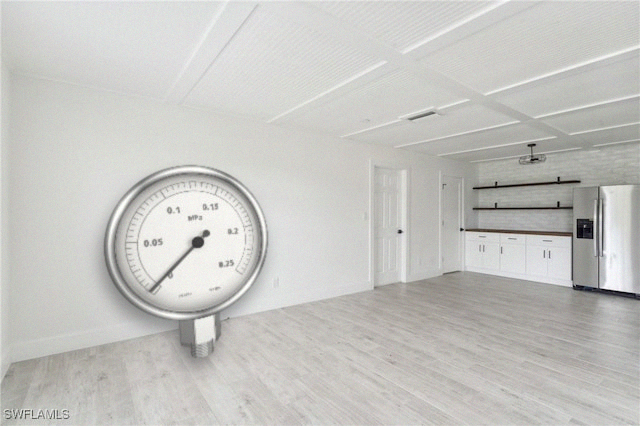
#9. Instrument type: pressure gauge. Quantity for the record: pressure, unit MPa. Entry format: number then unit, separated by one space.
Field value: 0.005 MPa
